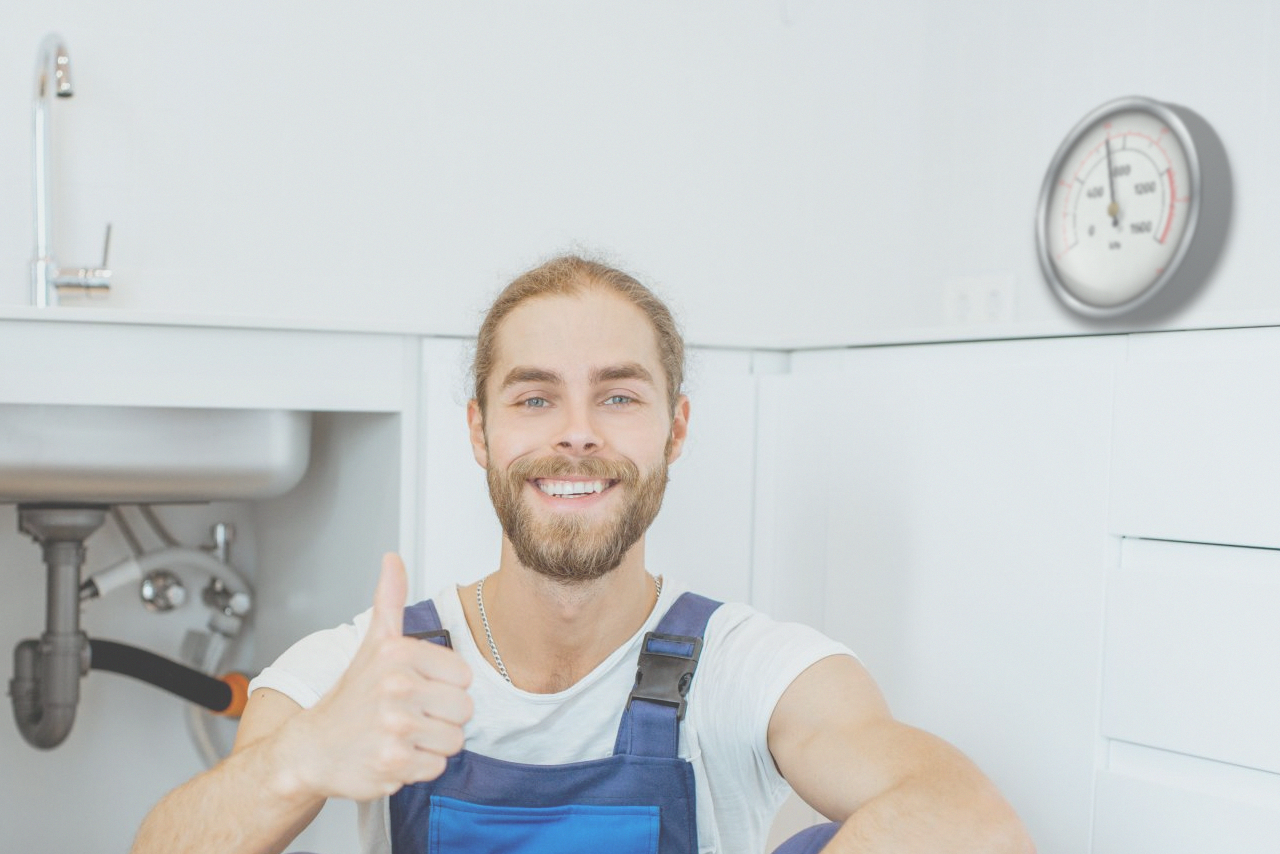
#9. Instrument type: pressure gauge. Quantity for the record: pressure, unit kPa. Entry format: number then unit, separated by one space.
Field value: 700 kPa
